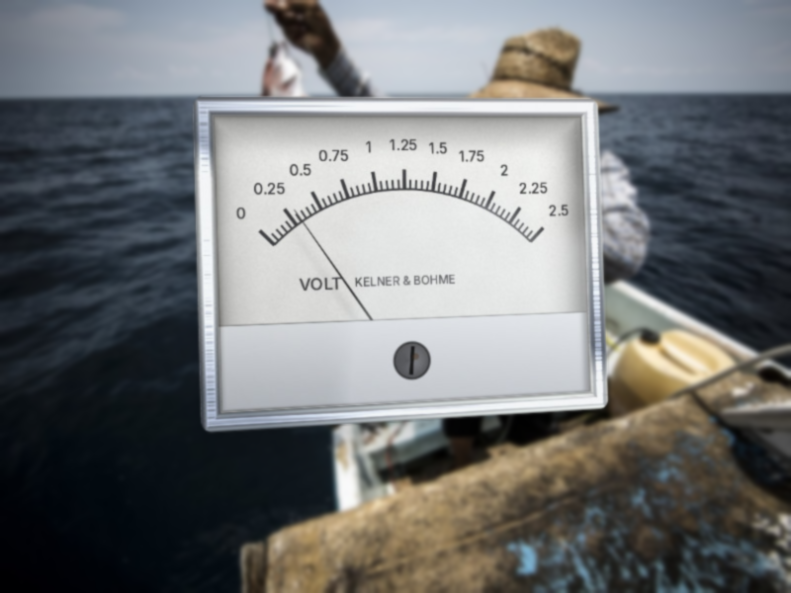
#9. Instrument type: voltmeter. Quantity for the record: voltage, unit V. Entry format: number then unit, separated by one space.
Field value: 0.3 V
